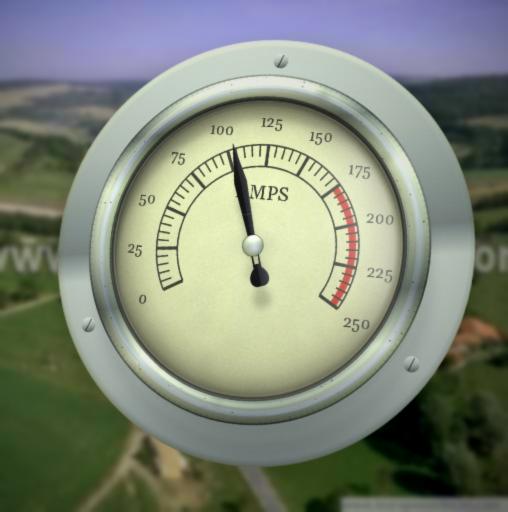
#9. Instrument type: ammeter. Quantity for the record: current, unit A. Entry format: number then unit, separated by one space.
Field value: 105 A
